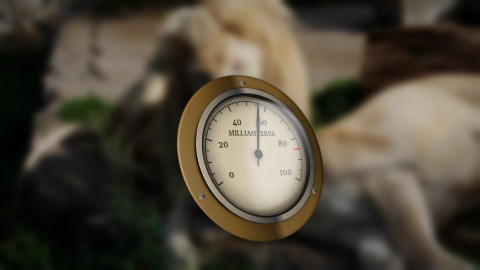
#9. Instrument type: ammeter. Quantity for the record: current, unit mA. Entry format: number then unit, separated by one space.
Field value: 55 mA
